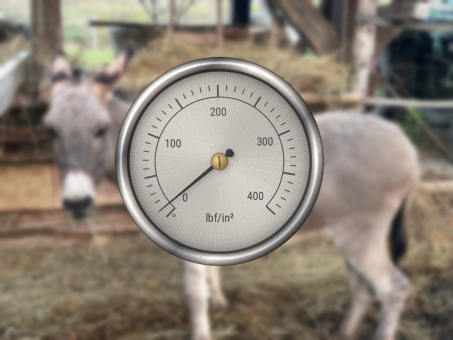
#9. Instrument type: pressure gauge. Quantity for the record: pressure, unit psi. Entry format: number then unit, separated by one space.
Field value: 10 psi
